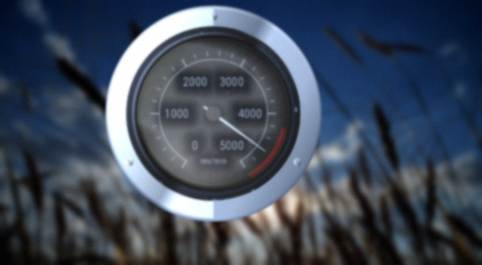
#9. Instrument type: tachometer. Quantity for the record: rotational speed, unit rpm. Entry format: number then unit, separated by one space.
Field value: 4600 rpm
